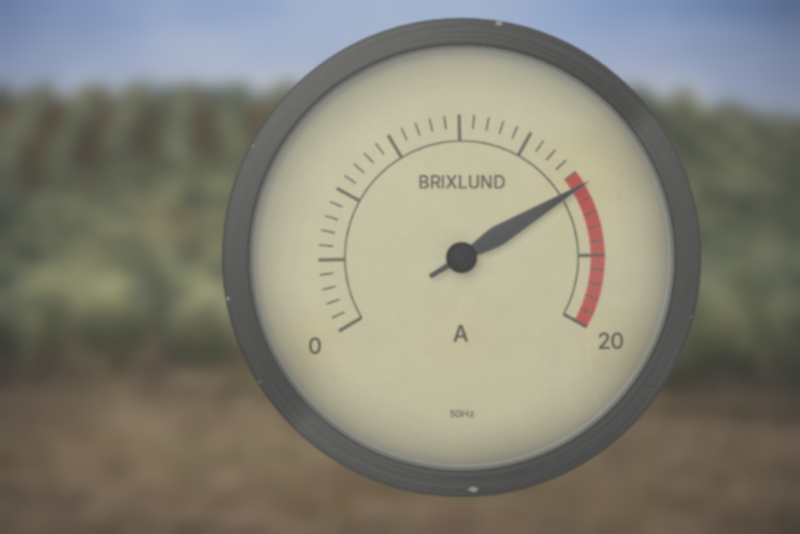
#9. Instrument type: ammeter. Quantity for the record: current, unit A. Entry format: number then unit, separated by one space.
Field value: 15 A
